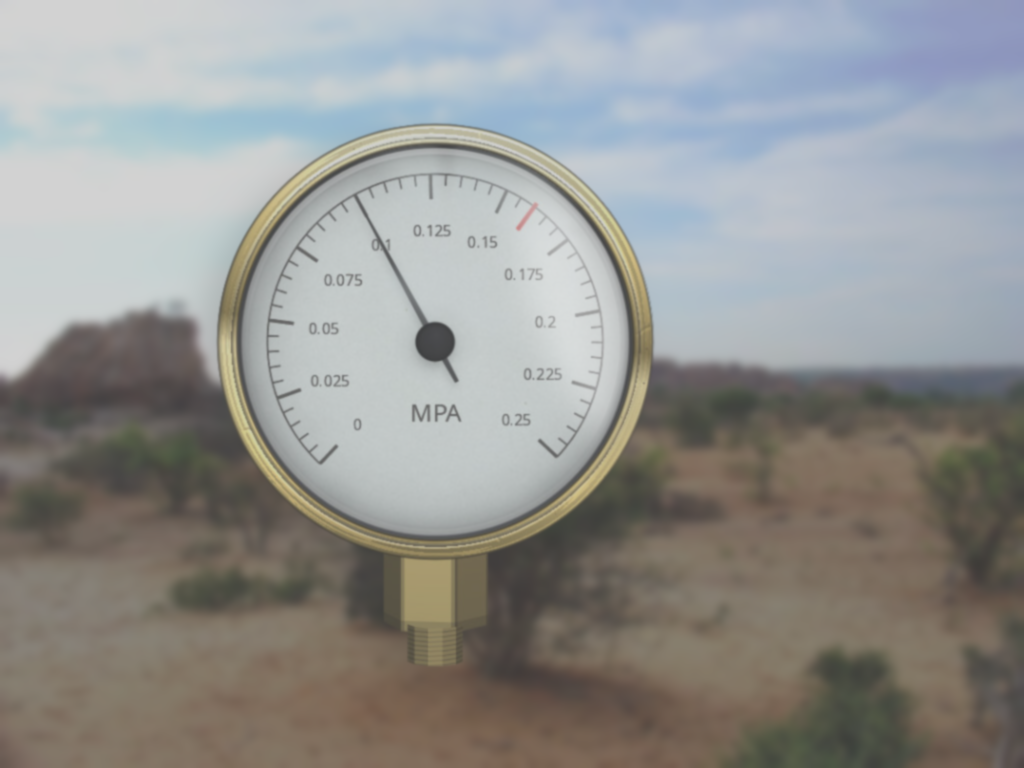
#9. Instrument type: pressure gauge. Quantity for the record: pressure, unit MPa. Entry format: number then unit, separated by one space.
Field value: 0.1 MPa
